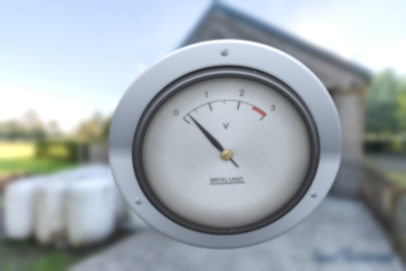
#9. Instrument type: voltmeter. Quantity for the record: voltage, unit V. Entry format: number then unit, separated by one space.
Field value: 0.25 V
